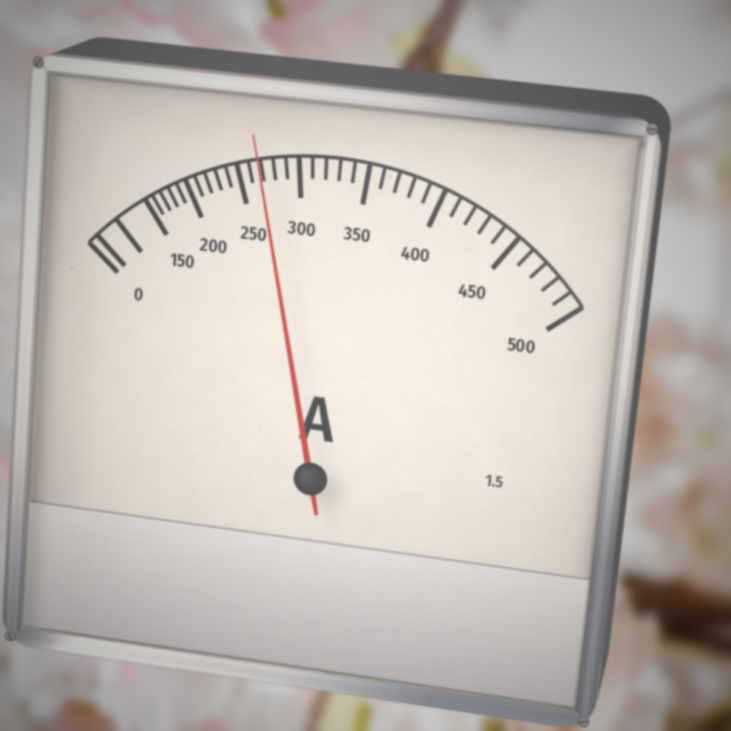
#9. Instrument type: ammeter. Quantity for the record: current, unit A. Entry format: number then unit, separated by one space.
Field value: 270 A
